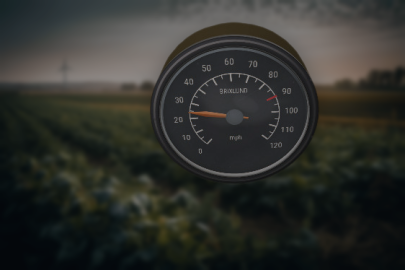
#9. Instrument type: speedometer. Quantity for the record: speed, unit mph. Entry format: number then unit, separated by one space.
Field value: 25 mph
